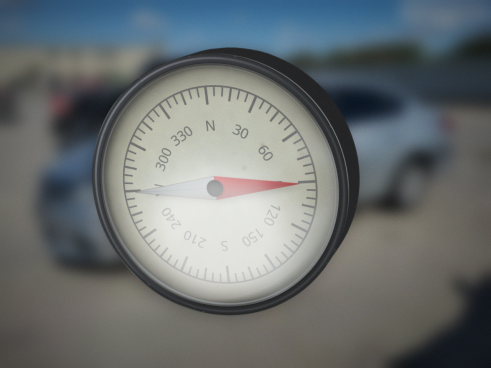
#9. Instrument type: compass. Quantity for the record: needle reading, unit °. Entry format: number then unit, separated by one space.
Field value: 90 °
